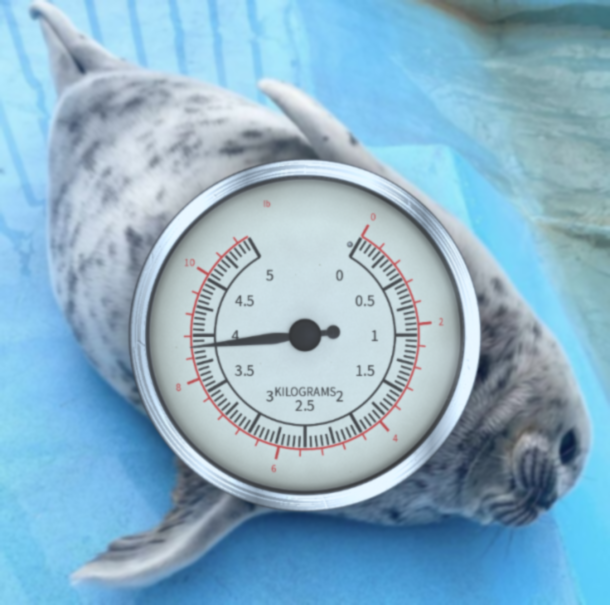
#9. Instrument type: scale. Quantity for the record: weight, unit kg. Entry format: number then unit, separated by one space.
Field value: 3.9 kg
